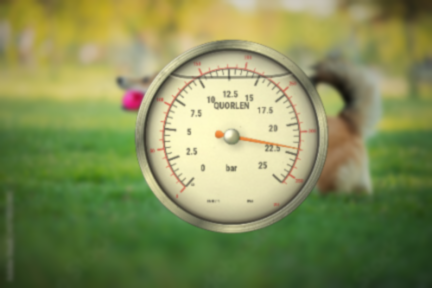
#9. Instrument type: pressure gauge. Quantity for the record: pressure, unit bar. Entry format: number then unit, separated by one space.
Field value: 22 bar
